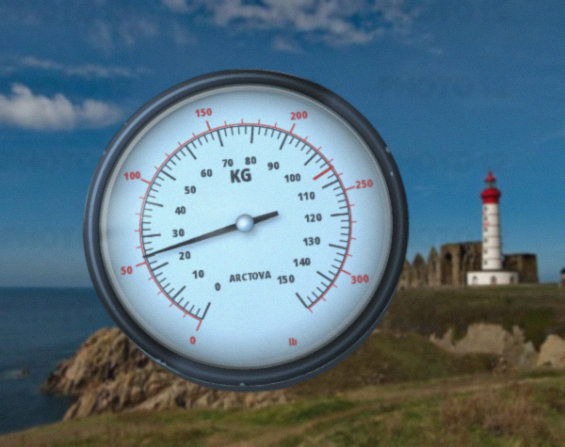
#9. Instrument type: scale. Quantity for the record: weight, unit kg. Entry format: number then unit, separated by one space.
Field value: 24 kg
